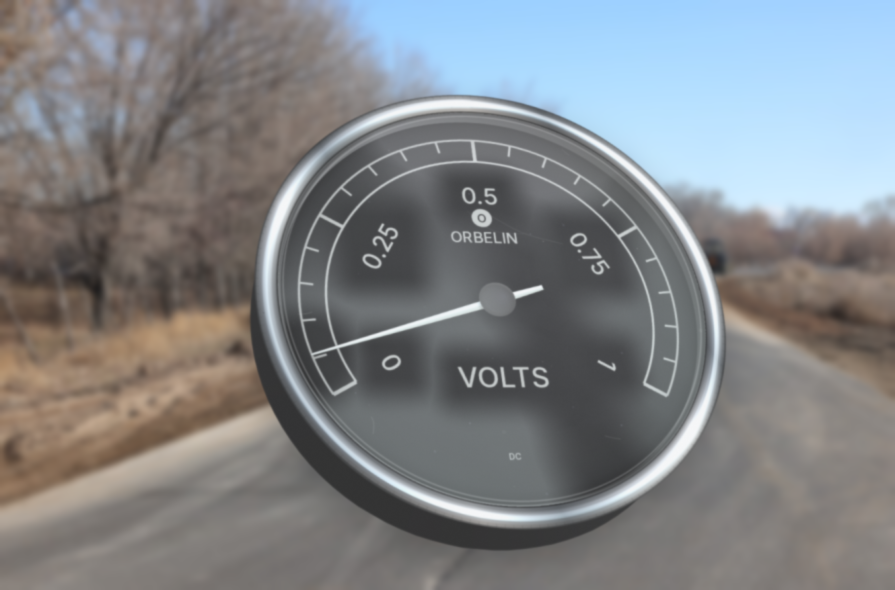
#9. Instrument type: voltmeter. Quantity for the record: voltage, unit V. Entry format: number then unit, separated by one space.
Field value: 0.05 V
